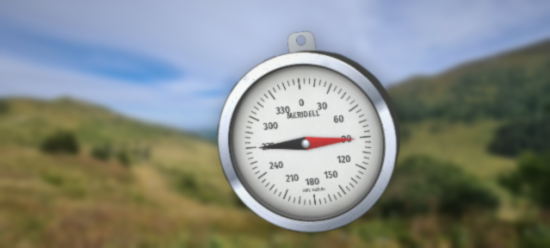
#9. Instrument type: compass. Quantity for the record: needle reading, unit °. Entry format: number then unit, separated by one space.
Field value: 90 °
